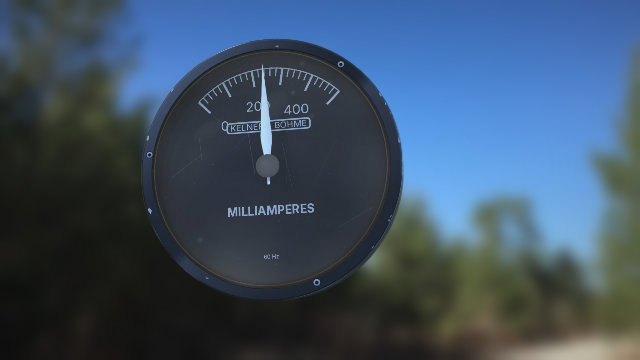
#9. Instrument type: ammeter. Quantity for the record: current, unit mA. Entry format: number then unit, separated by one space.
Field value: 240 mA
